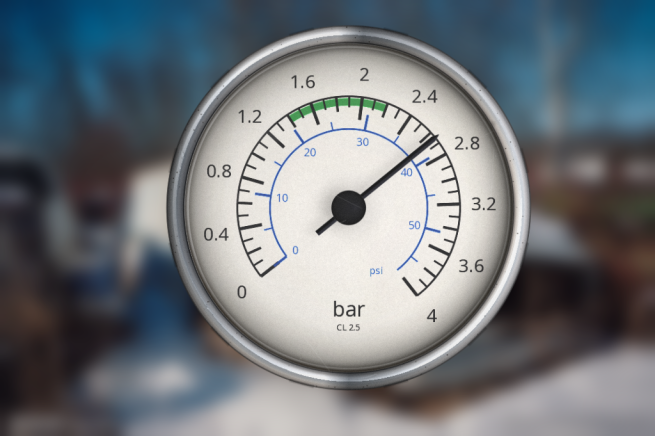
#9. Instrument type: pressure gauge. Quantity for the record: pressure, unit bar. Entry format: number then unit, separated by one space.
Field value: 2.65 bar
